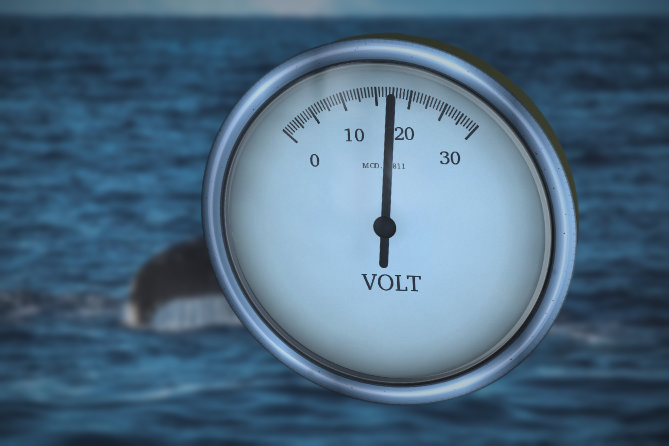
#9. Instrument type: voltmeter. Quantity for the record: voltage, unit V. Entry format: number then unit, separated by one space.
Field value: 17.5 V
